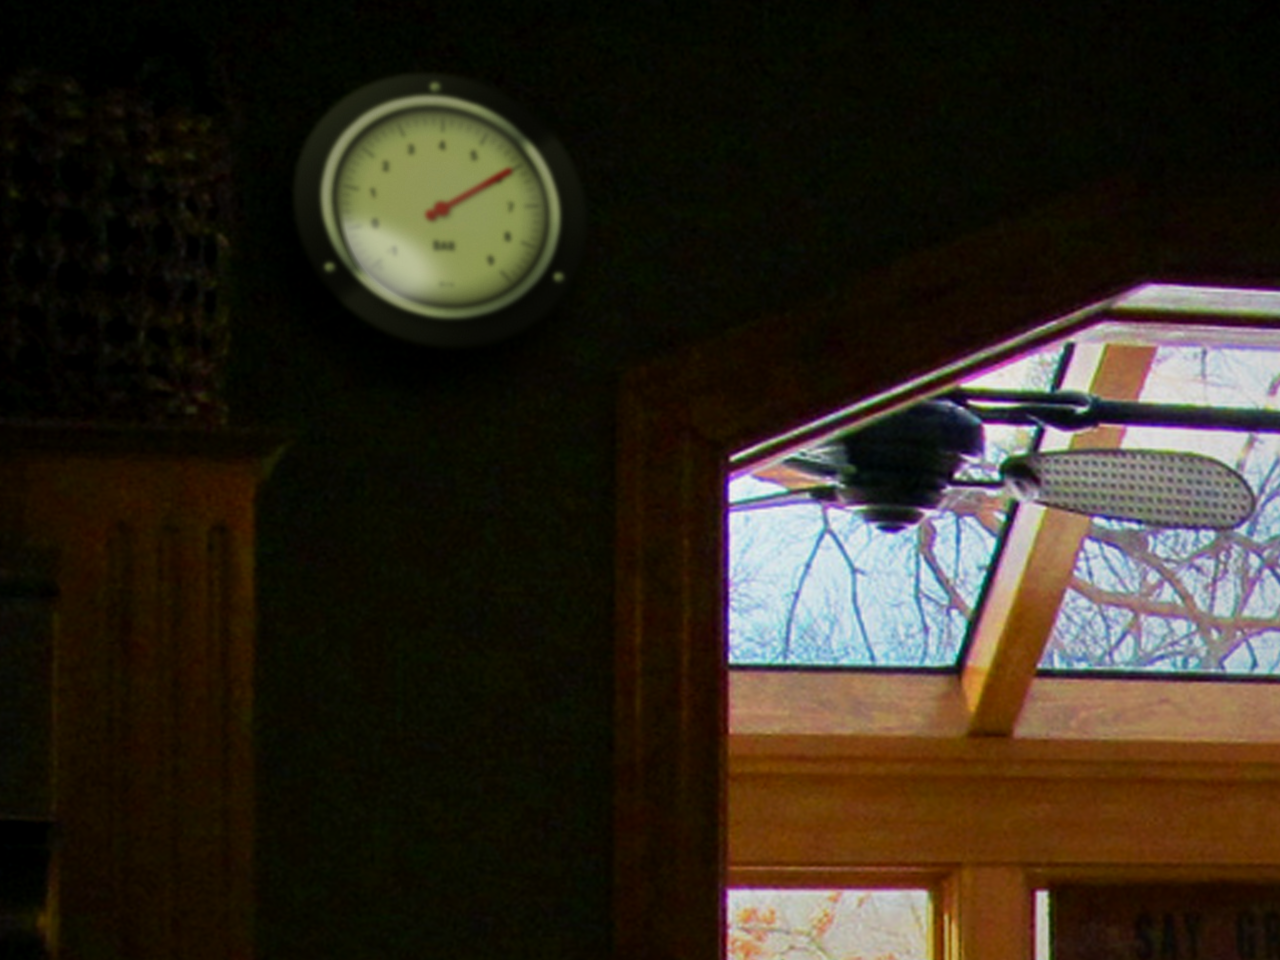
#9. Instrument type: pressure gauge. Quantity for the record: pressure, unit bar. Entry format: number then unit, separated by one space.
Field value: 6 bar
